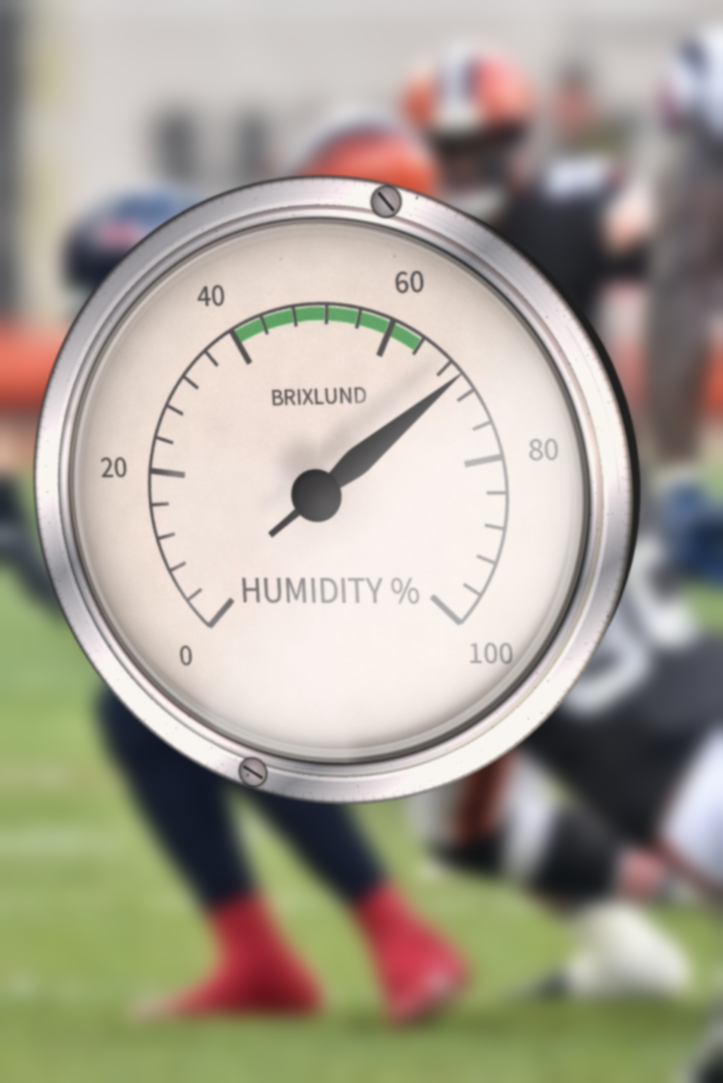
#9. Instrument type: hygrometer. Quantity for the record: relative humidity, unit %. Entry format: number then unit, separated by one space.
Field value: 70 %
